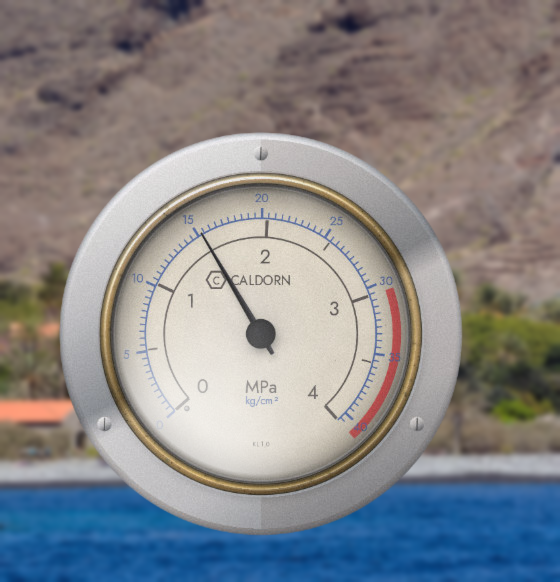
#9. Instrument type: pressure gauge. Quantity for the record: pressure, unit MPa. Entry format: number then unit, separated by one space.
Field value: 1.5 MPa
